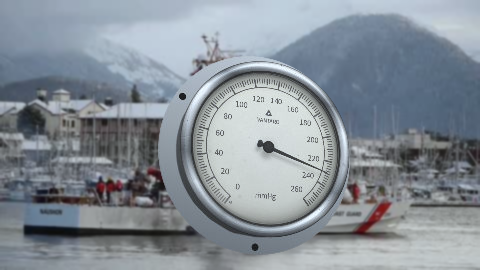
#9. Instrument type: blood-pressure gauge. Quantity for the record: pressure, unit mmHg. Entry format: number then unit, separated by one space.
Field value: 230 mmHg
